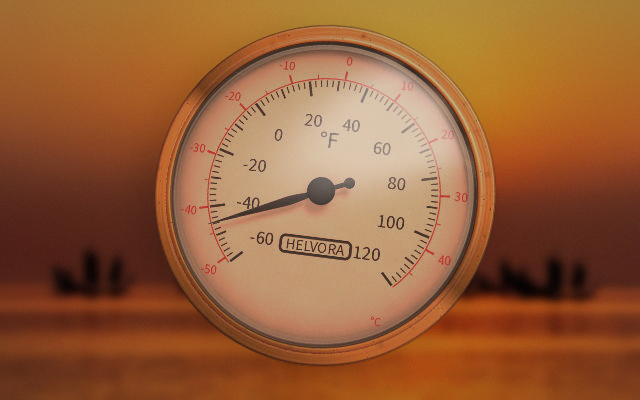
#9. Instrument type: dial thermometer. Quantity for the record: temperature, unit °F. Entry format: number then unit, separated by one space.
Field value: -46 °F
